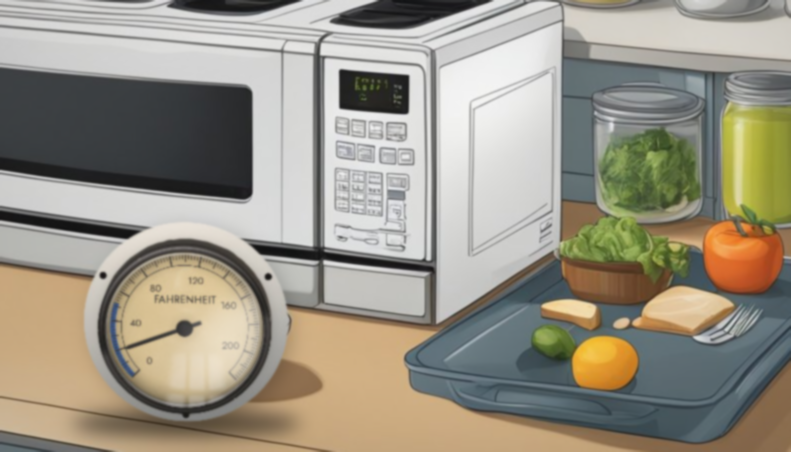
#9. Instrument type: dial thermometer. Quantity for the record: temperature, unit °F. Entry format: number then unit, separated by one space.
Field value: 20 °F
